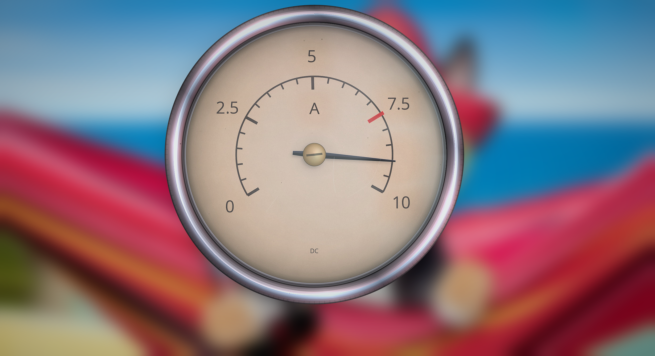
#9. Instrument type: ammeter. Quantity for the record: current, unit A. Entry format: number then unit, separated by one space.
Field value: 9 A
